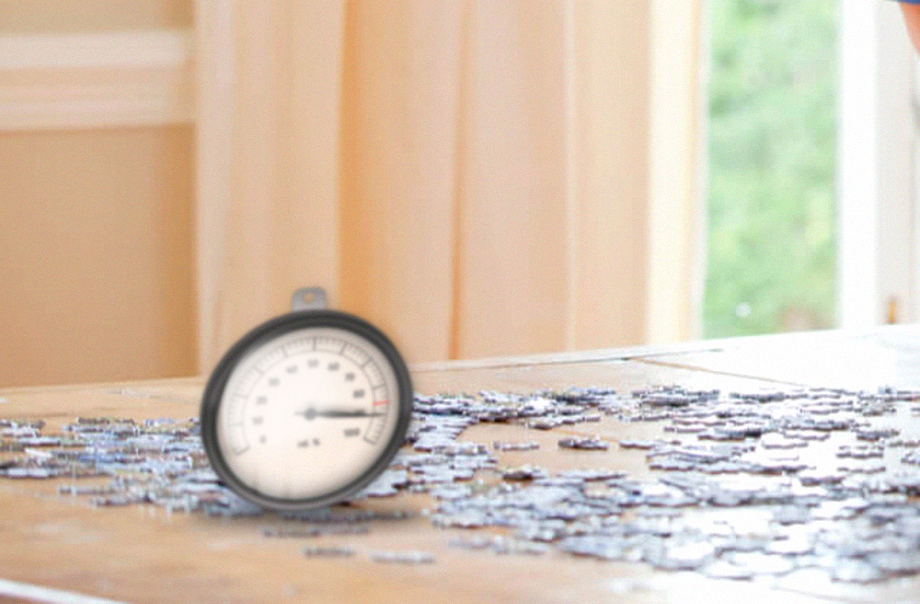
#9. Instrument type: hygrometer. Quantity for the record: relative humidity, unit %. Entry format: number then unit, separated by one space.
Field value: 90 %
